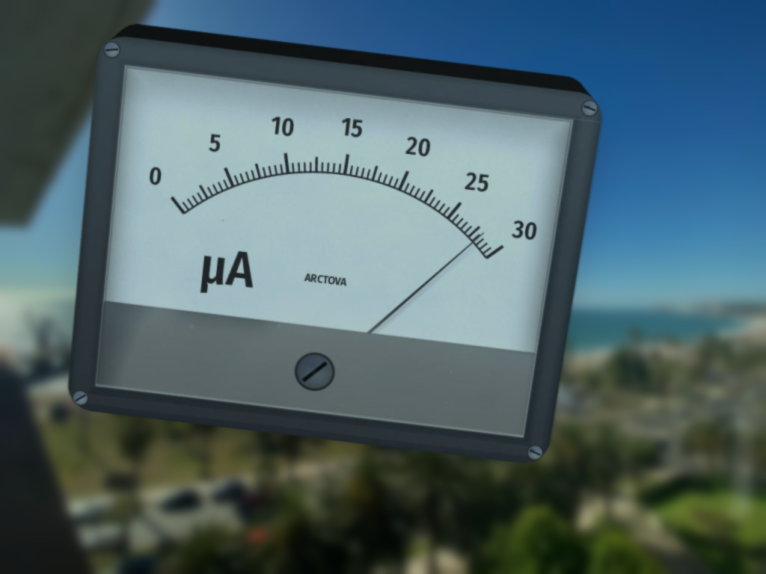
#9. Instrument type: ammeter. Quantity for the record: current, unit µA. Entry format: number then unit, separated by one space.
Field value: 28 µA
